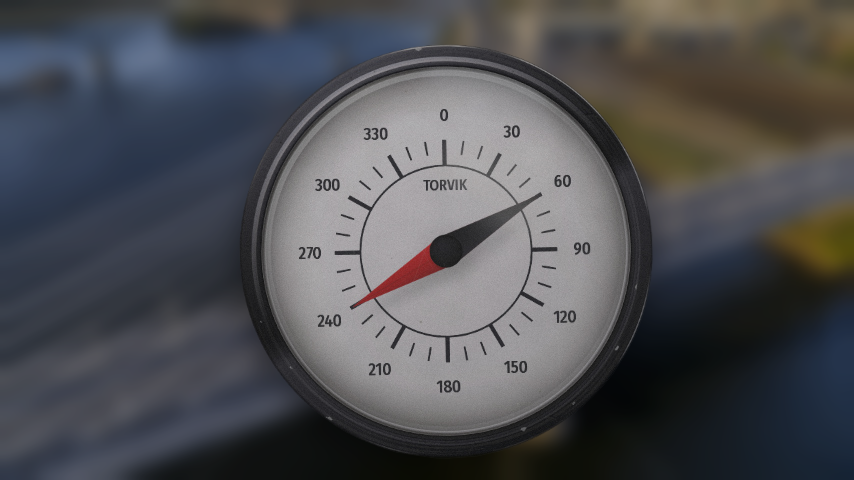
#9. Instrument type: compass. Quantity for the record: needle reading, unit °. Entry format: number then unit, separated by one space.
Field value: 240 °
